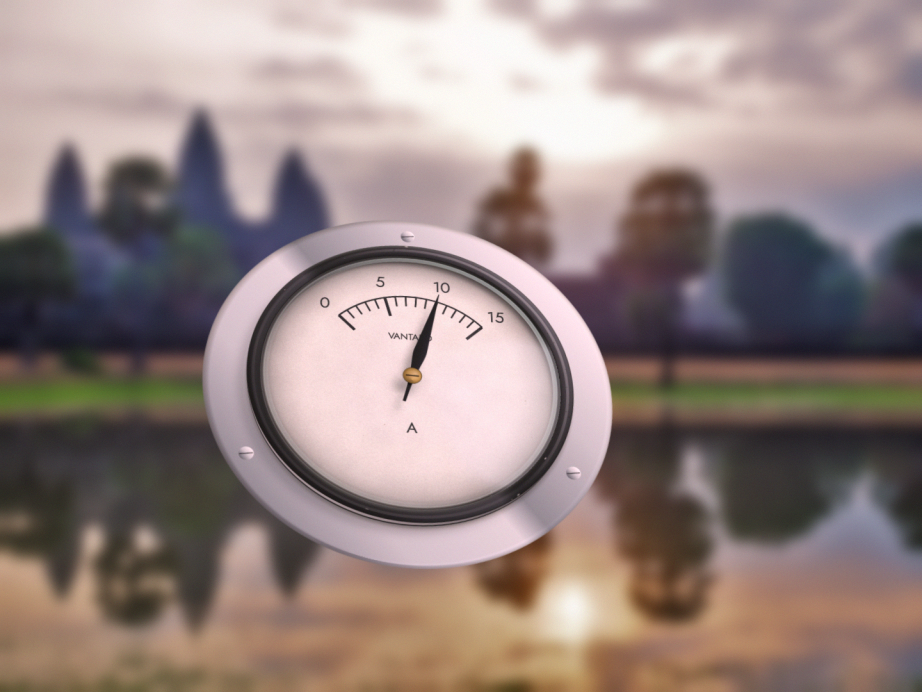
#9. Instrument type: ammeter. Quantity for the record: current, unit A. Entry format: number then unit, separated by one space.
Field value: 10 A
